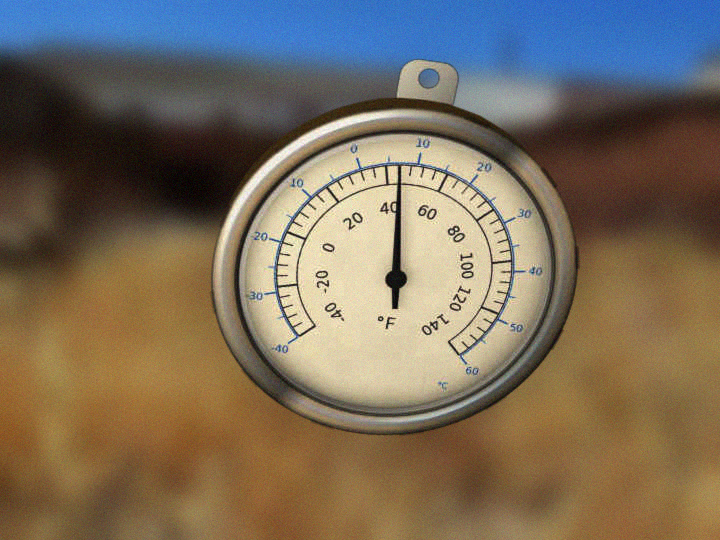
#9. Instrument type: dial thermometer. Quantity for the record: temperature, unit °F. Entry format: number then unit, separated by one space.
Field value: 44 °F
